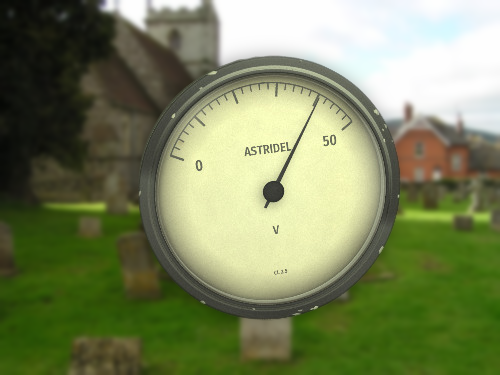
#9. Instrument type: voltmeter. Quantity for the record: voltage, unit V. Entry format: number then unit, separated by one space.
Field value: 40 V
